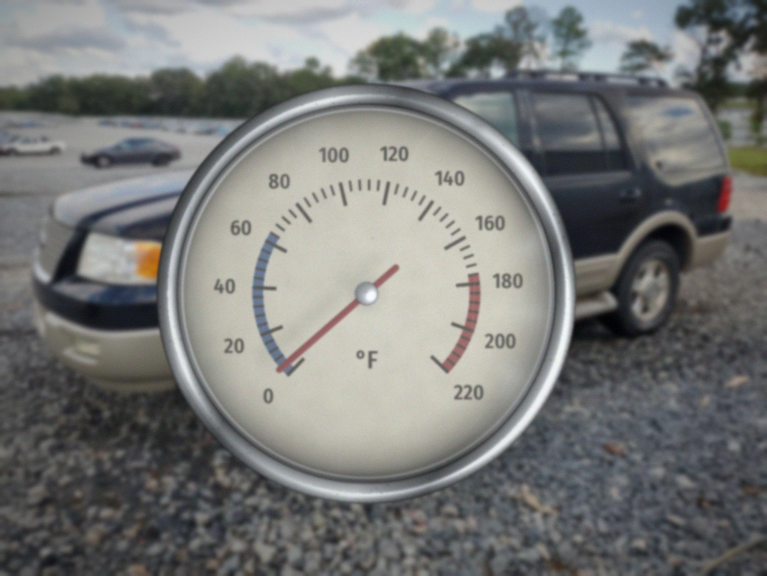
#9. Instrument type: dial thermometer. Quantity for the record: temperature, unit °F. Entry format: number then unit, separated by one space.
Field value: 4 °F
